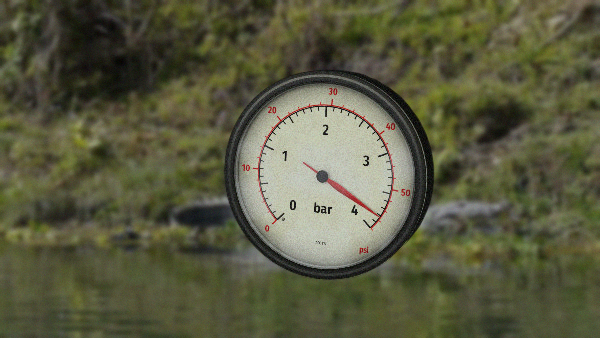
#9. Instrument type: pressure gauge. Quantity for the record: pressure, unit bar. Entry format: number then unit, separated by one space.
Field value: 3.8 bar
